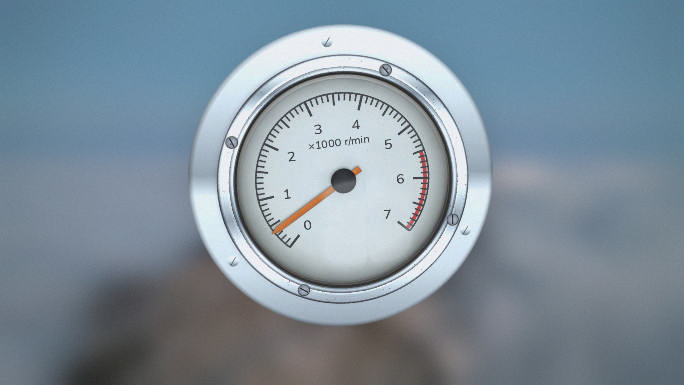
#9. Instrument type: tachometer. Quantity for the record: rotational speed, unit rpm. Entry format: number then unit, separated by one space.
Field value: 400 rpm
